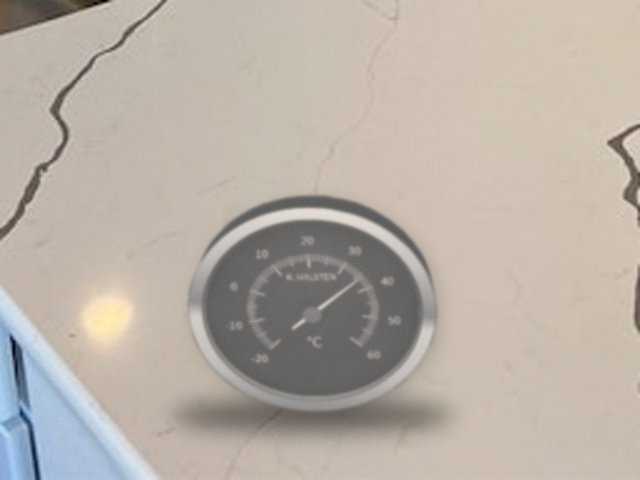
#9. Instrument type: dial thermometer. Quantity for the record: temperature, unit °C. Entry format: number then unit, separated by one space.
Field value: 35 °C
